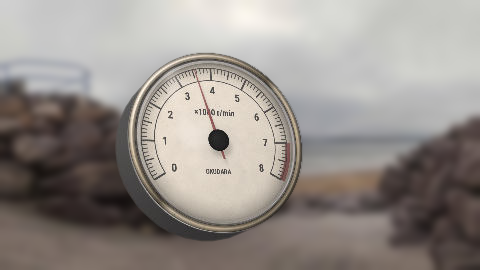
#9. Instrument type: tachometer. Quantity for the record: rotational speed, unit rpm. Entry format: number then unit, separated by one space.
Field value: 3500 rpm
